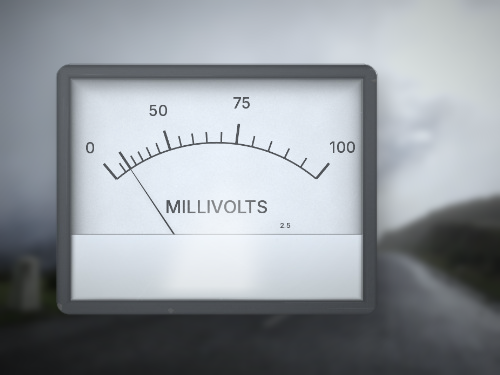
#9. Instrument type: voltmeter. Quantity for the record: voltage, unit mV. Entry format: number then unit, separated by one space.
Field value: 25 mV
